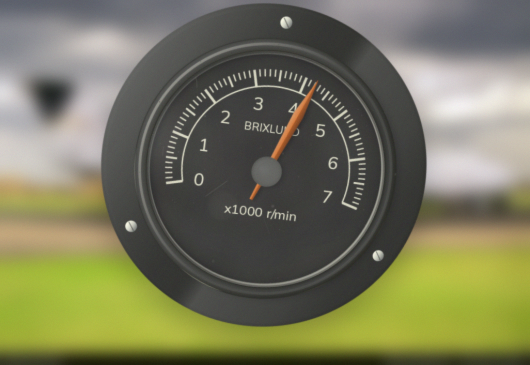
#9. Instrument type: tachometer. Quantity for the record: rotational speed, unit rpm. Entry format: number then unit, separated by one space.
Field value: 4200 rpm
